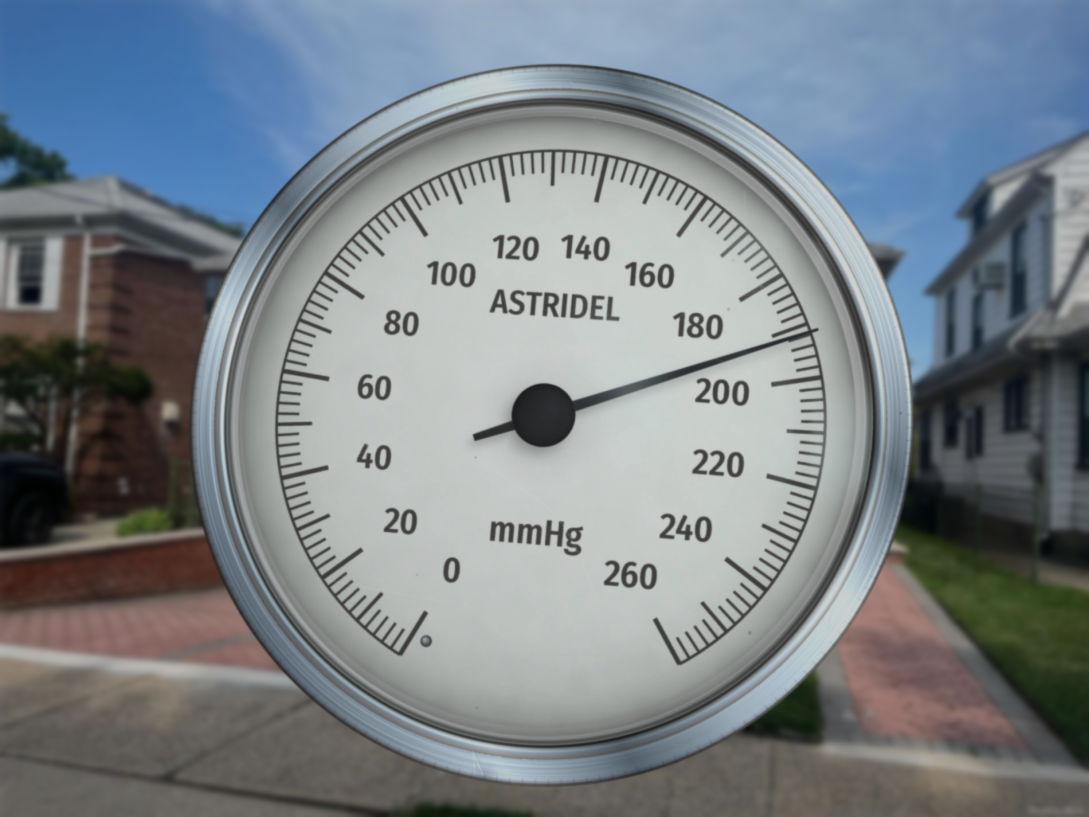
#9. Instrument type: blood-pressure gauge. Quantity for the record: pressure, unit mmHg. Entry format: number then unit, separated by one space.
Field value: 192 mmHg
